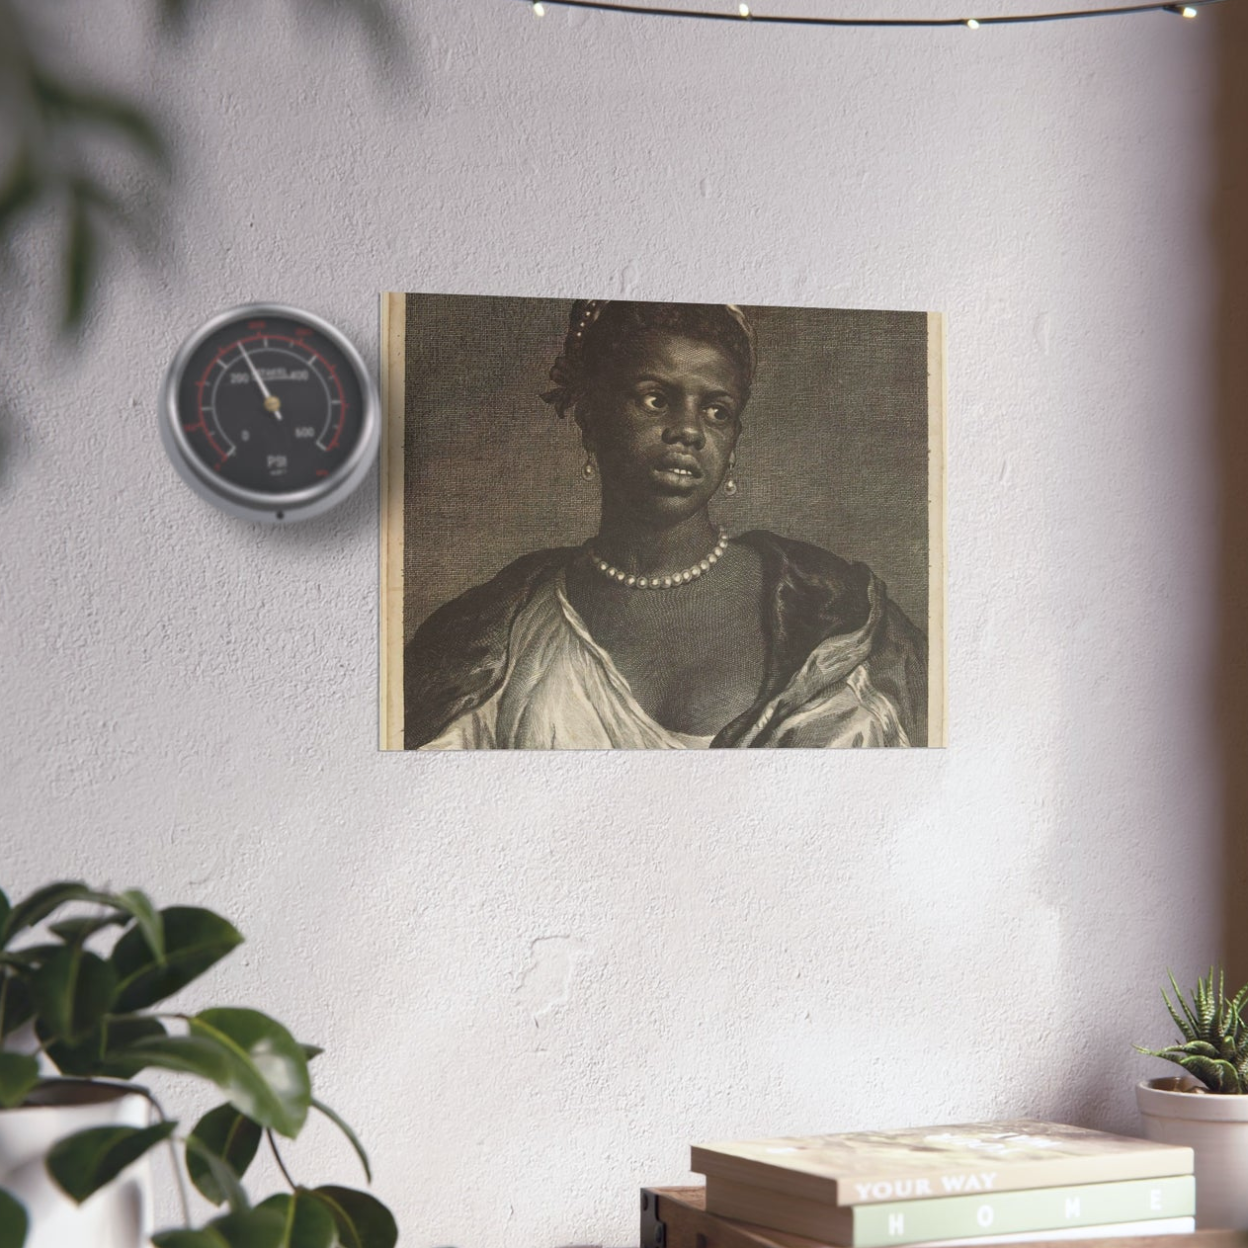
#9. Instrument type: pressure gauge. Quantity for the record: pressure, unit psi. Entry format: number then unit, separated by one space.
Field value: 250 psi
